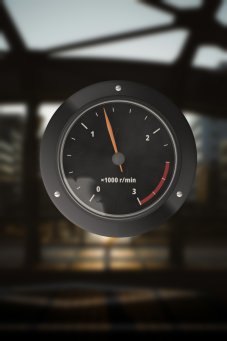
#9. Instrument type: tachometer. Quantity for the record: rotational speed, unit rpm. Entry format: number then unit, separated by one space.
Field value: 1300 rpm
